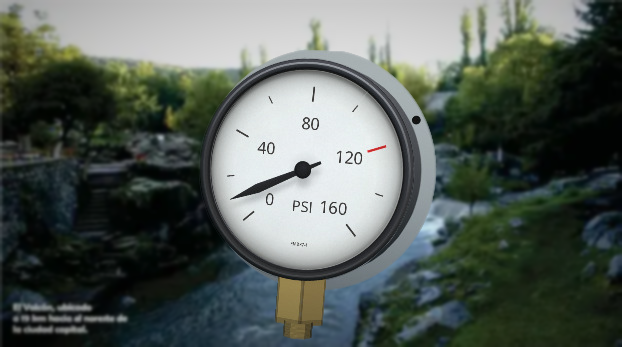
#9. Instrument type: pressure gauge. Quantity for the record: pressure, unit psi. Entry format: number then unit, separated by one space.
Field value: 10 psi
